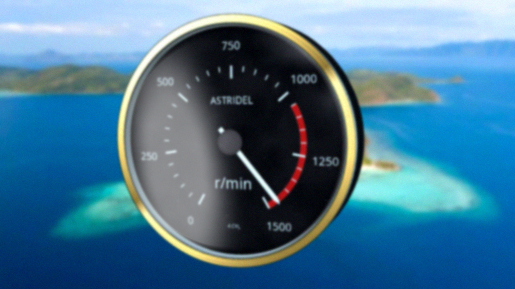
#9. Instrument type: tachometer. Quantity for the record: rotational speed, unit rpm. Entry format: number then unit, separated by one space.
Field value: 1450 rpm
